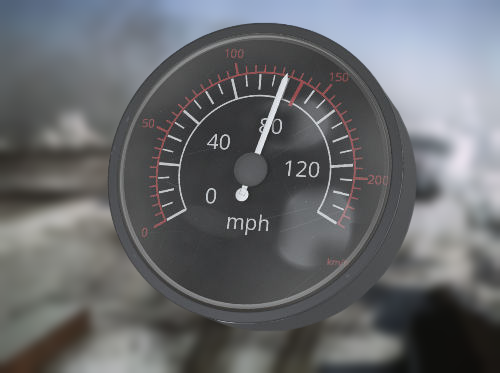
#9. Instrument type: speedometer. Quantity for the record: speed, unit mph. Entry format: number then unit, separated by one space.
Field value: 80 mph
